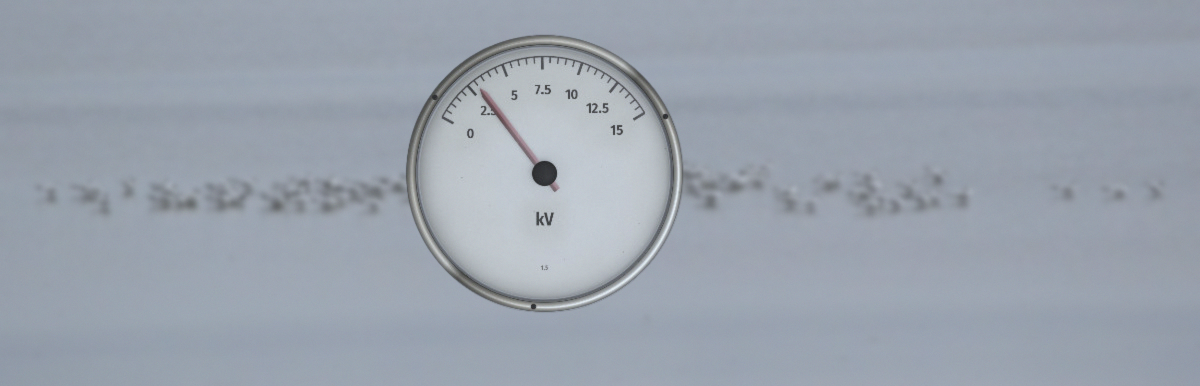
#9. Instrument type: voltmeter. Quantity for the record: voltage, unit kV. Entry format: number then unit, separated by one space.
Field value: 3 kV
